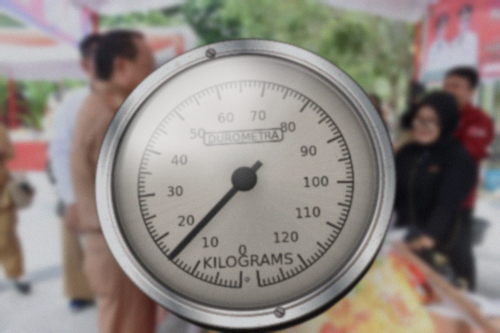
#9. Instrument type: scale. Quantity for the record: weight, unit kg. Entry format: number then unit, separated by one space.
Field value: 15 kg
